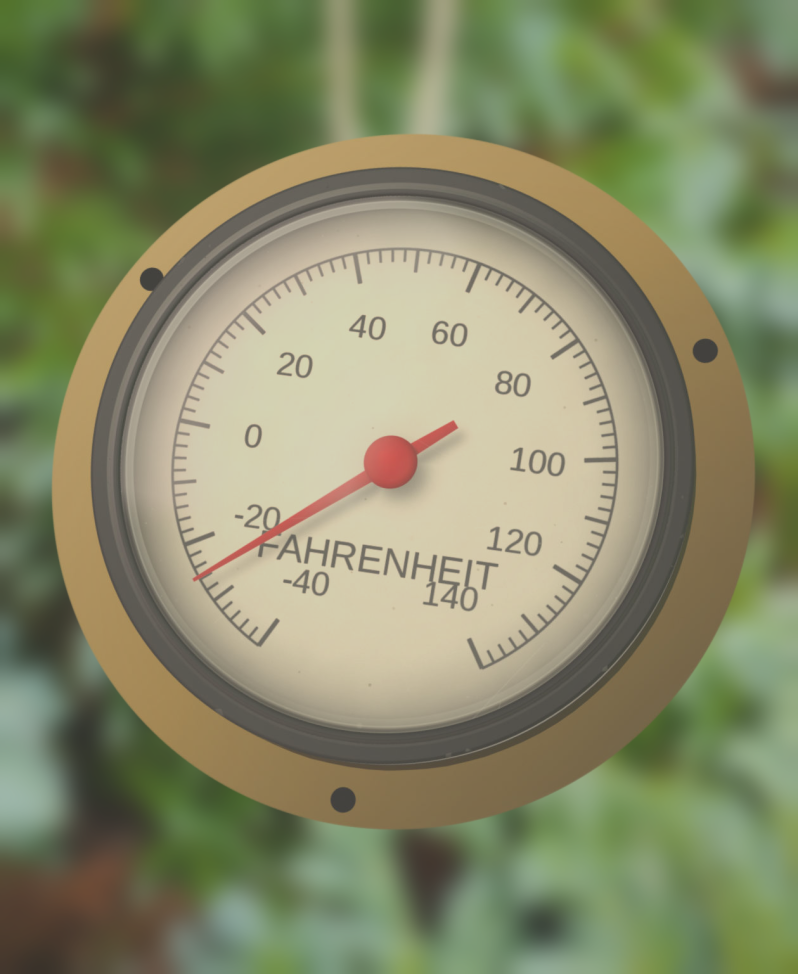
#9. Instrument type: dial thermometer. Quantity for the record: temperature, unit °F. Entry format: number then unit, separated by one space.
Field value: -26 °F
